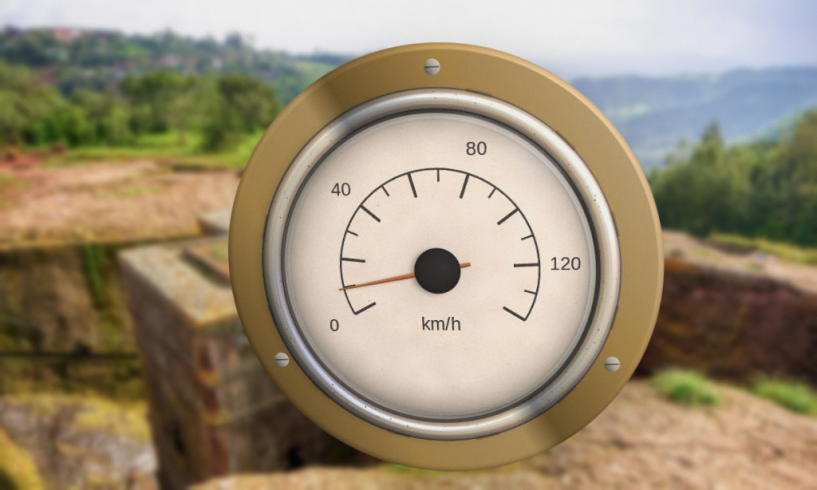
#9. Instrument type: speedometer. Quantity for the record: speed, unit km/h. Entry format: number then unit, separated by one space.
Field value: 10 km/h
